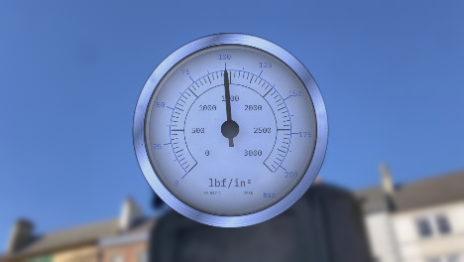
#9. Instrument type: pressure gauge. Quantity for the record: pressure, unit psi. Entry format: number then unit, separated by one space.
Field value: 1450 psi
